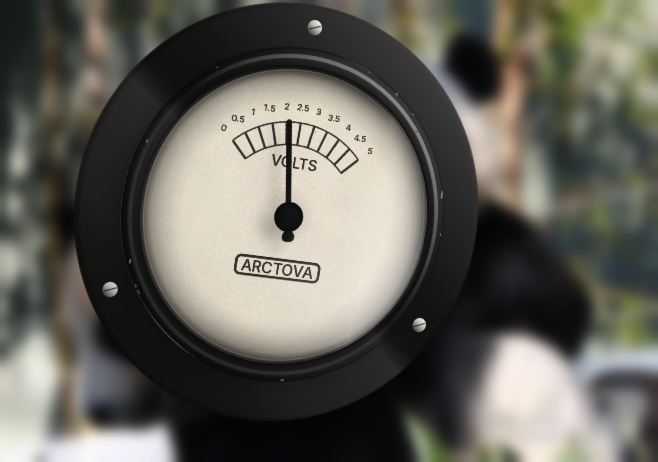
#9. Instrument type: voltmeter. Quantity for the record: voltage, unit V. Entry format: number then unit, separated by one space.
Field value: 2 V
